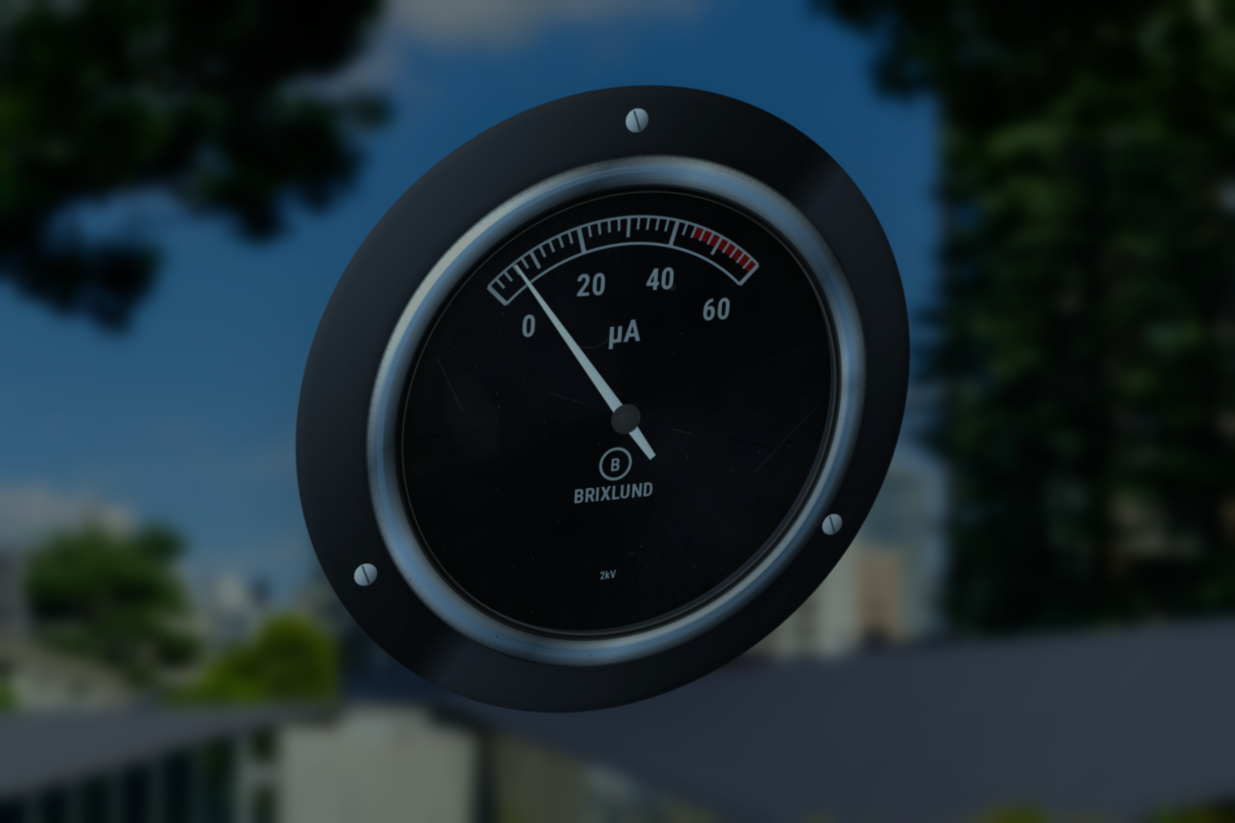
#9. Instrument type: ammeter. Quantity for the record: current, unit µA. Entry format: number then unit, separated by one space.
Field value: 6 µA
